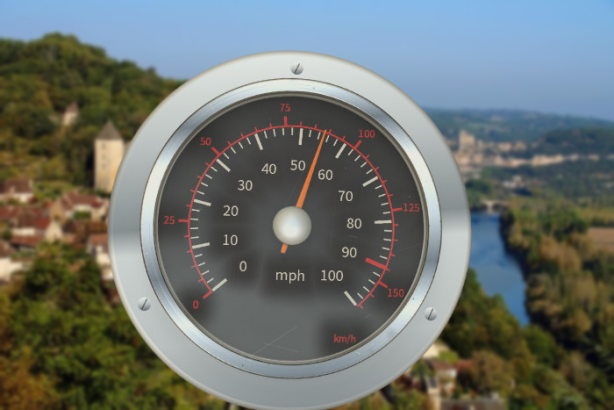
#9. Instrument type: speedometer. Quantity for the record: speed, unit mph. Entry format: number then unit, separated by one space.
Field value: 55 mph
